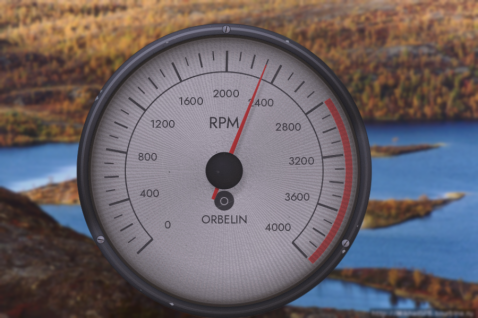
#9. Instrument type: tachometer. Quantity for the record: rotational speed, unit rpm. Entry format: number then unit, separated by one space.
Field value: 2300 rpm
